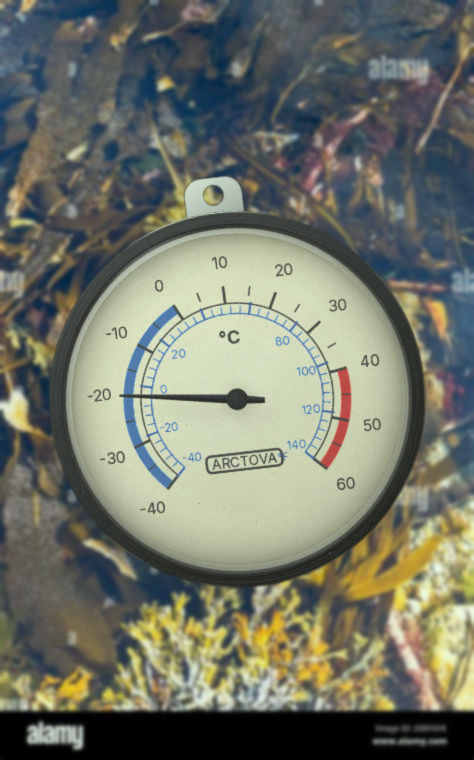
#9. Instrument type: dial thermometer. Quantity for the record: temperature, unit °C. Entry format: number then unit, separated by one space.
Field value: -20 °C
